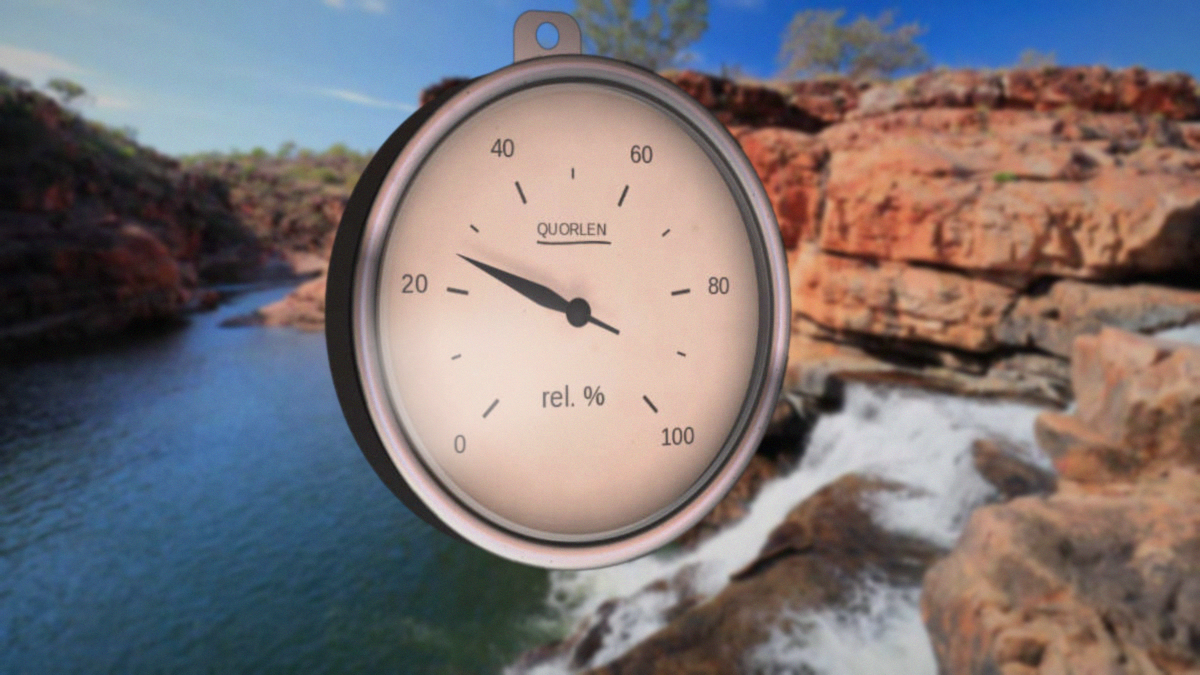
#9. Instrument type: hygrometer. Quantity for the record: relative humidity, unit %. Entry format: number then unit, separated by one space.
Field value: 25 %
